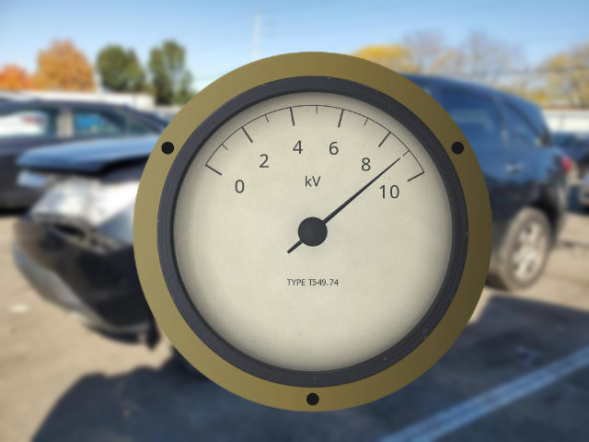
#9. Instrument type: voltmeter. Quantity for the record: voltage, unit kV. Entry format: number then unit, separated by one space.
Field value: 9 kV
